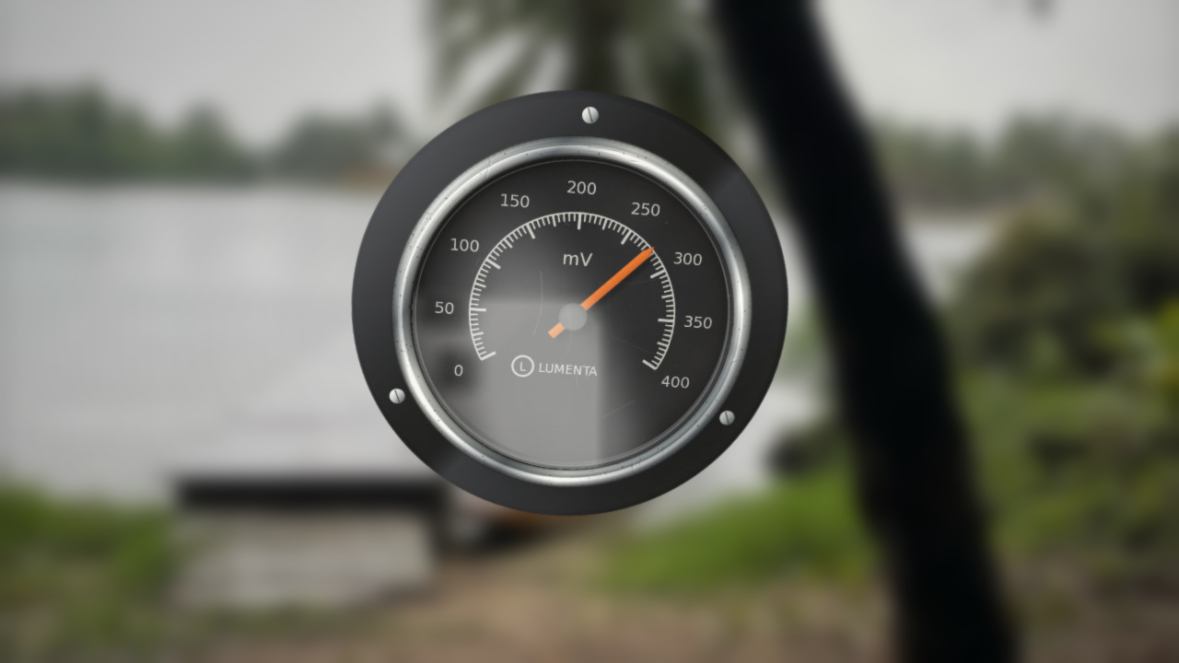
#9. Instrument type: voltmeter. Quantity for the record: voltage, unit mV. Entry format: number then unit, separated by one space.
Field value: 275 mV
